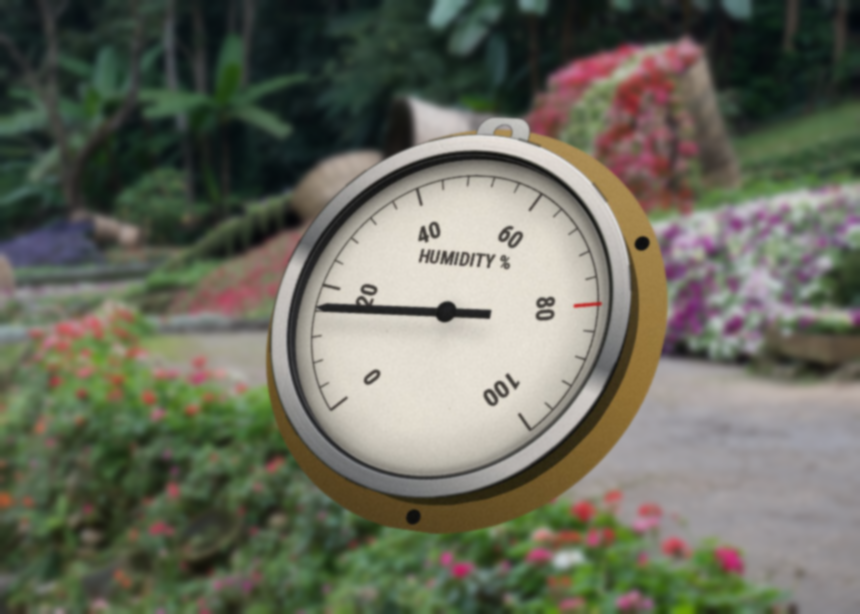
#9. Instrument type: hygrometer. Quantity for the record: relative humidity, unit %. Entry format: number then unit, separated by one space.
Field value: 16 %
